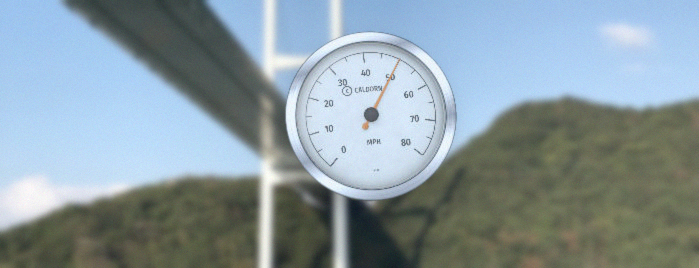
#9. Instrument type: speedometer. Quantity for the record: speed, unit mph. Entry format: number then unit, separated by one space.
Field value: 50 mph
